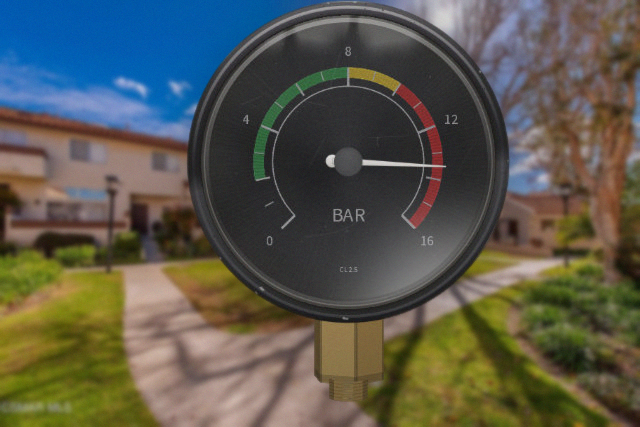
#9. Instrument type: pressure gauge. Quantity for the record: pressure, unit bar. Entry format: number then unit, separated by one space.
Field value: 13.5 bar
